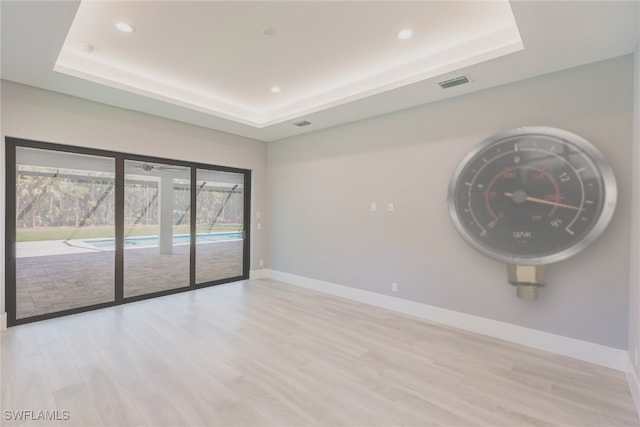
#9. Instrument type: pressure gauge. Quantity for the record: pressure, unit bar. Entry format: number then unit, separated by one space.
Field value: 14.5 bar
